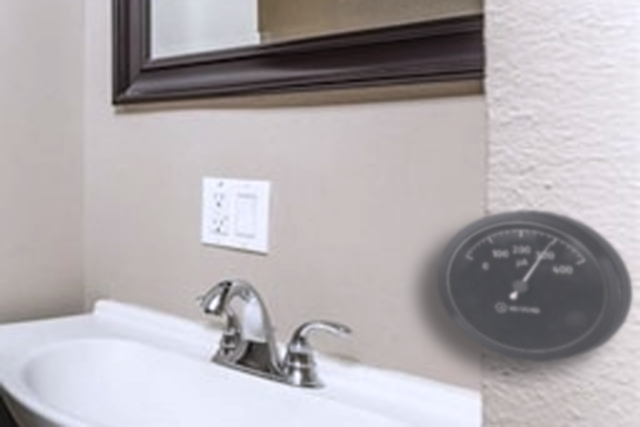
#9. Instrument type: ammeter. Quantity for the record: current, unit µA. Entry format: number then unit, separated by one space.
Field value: 300 µA
